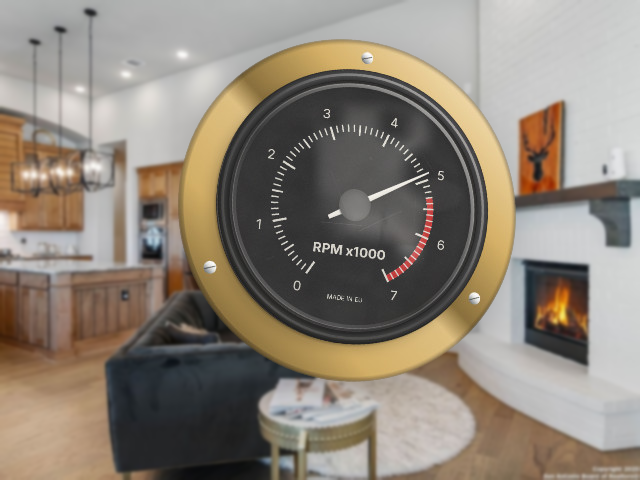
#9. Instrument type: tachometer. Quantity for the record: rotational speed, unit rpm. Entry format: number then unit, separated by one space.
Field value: 4900 rpm
